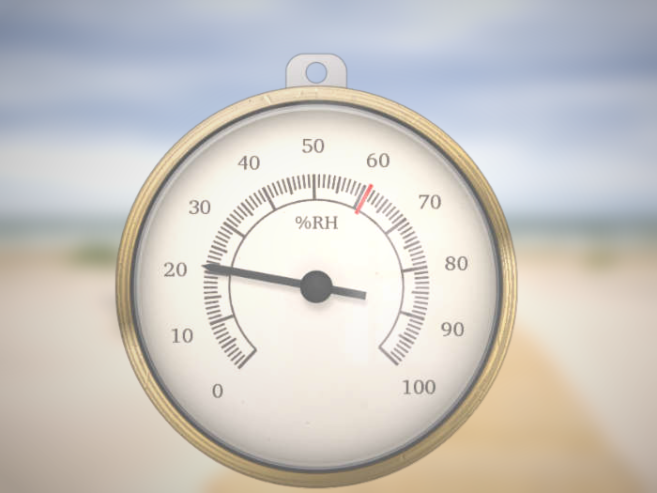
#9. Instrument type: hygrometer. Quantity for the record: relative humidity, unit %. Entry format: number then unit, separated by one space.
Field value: 21 %
